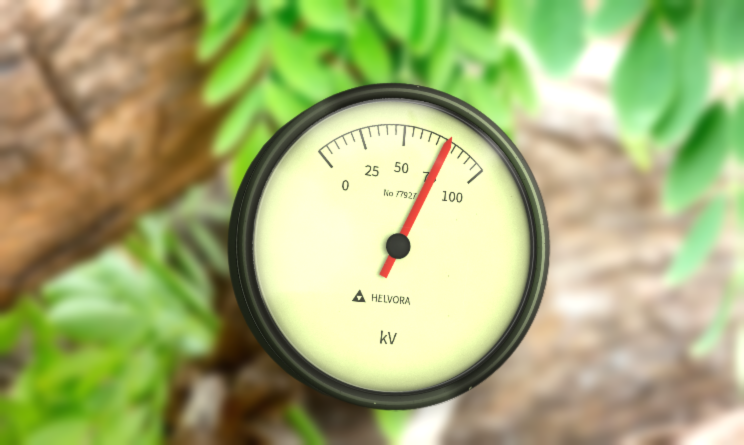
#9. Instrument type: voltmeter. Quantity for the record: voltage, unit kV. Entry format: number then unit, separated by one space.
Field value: 75 kV
